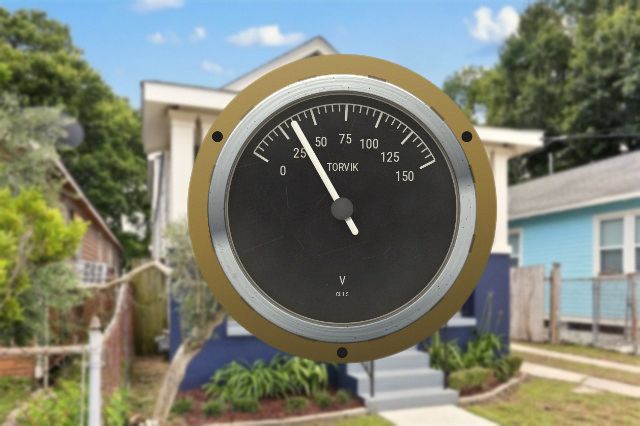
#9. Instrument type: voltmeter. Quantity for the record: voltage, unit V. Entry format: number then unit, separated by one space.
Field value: 35 V
